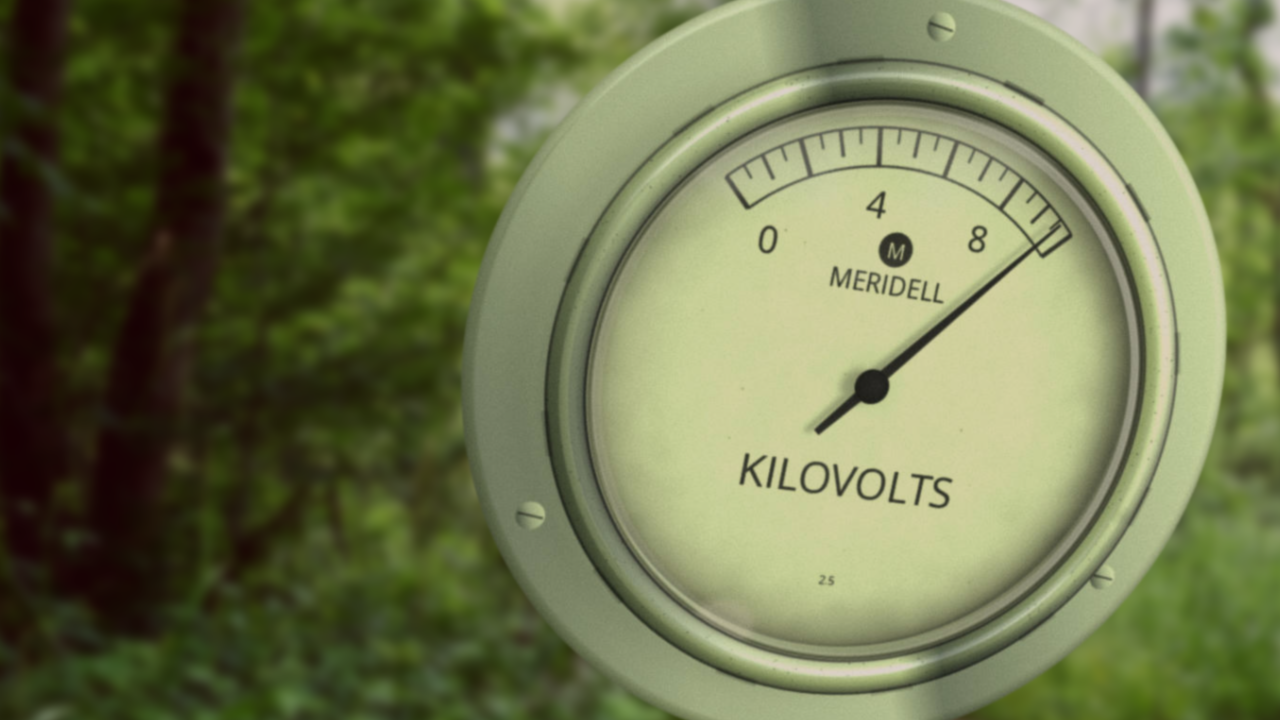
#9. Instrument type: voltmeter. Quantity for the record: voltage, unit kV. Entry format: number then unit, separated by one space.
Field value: 9.5 kV
